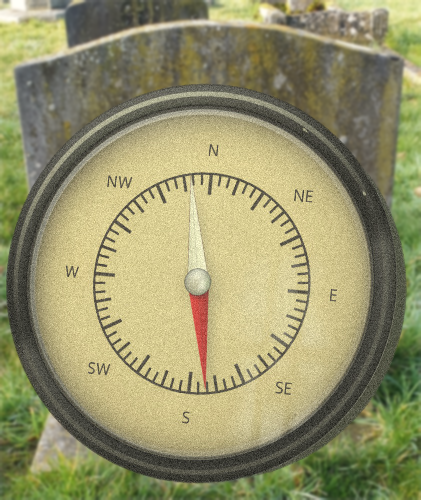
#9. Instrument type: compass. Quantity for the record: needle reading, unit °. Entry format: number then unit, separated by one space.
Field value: 170 °
